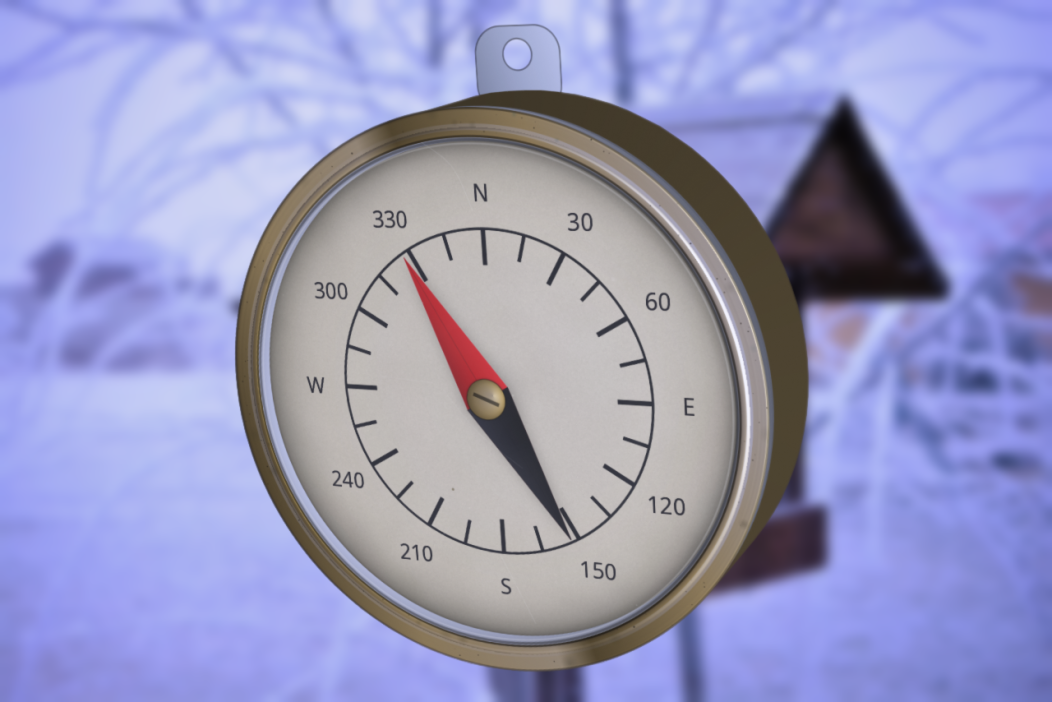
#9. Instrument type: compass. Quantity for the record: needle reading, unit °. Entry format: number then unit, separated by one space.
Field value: 330 °
